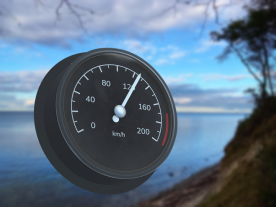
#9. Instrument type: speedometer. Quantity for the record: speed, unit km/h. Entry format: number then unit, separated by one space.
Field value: 125 km/h
